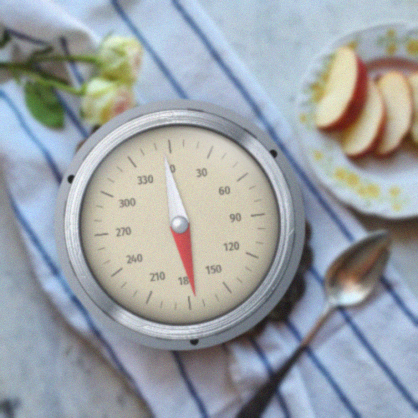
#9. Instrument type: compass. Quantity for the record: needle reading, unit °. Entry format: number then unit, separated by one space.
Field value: 175 °
